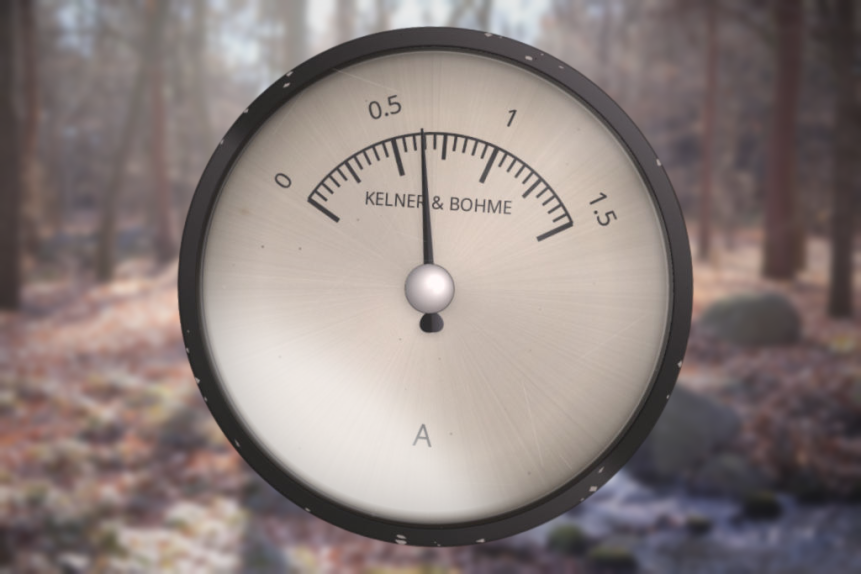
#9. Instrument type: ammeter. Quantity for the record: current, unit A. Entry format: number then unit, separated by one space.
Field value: 0.65 A
